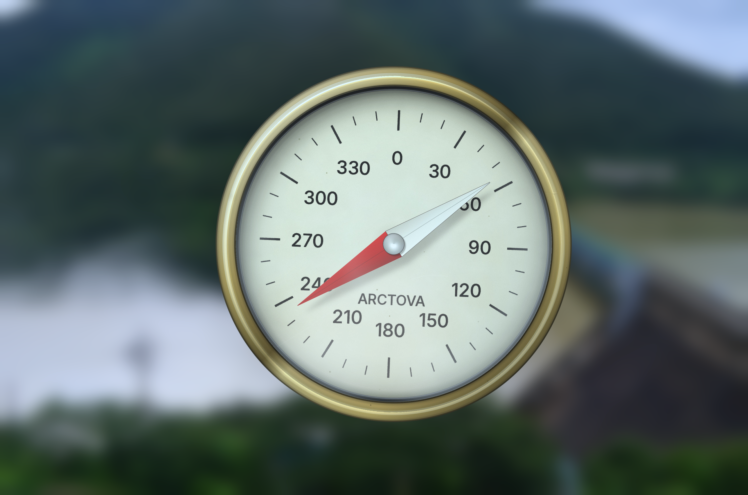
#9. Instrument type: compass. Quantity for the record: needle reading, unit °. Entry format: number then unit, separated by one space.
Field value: 235 °
